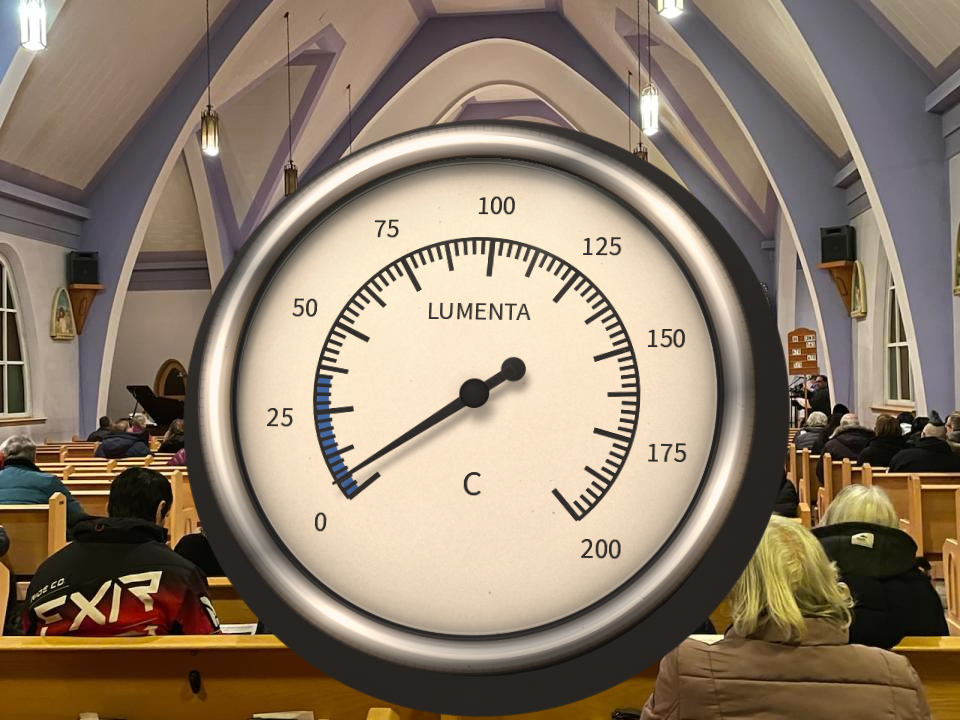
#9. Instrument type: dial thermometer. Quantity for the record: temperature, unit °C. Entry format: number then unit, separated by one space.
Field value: 5 °C
